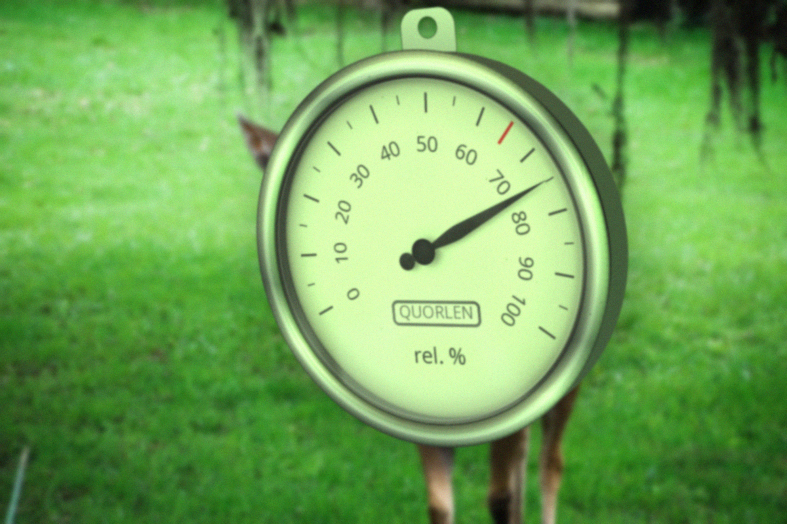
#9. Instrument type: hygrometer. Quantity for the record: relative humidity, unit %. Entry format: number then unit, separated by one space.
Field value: 75 %
